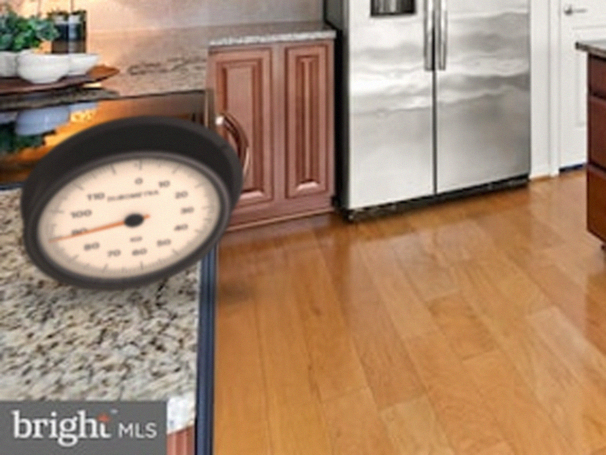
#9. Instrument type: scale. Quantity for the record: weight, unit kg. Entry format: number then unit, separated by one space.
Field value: 90 kg
